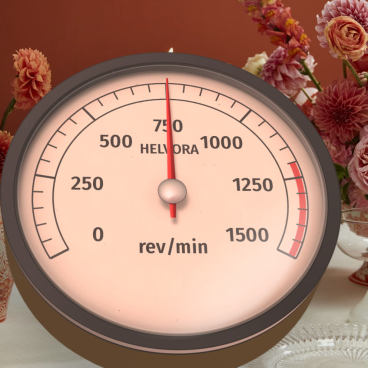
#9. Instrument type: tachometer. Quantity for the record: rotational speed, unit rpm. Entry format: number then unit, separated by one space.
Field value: 750 rpm
